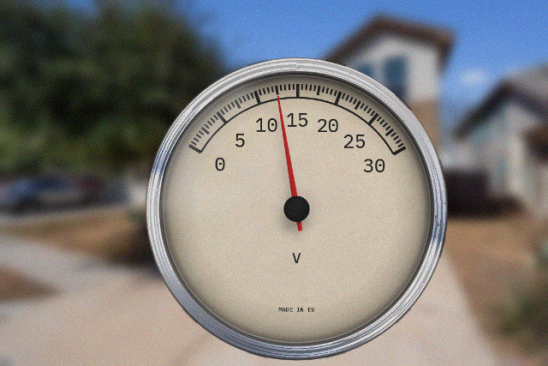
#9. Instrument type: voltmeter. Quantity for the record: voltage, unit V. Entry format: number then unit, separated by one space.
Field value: 12.5 V
